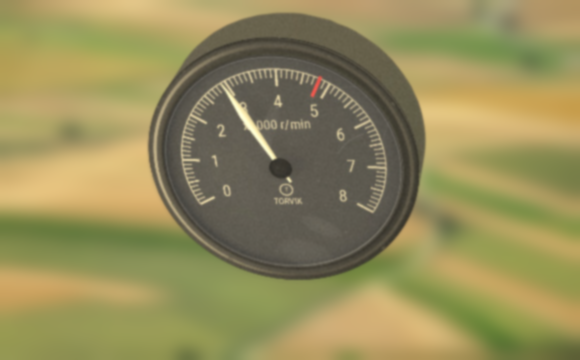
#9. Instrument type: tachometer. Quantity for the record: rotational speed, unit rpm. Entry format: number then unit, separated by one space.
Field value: 3000 rpm
